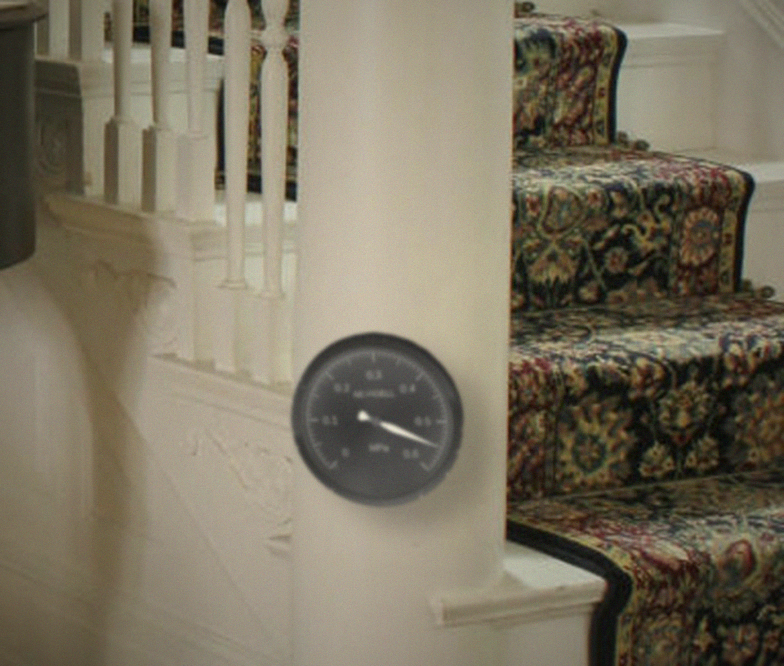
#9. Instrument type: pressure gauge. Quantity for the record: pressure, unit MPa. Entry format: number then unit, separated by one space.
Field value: 0.55 MPa
